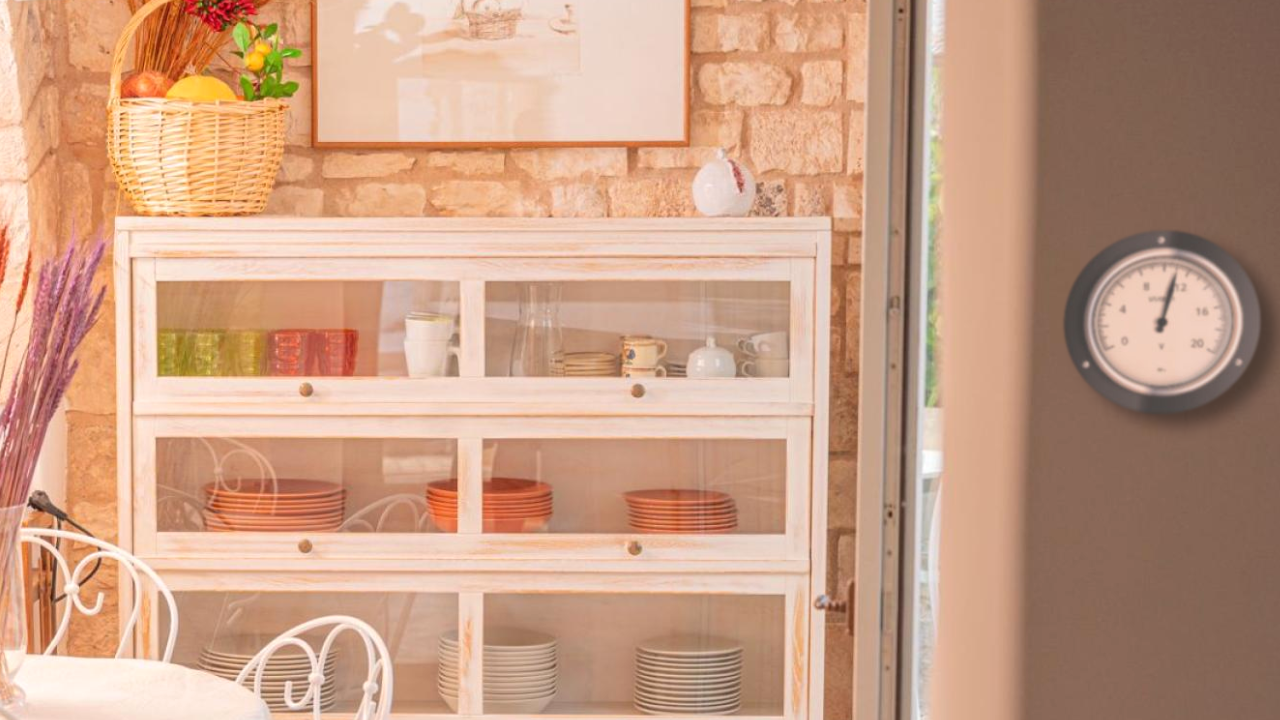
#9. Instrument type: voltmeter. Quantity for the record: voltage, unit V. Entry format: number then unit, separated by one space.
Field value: 11 V
